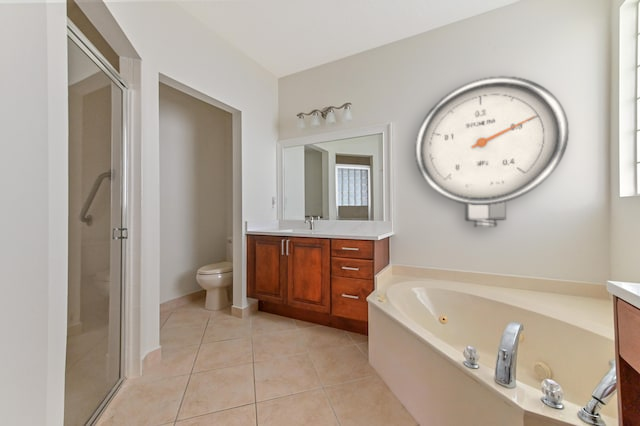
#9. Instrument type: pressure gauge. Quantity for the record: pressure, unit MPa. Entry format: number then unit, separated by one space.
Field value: 0.3 MPa
